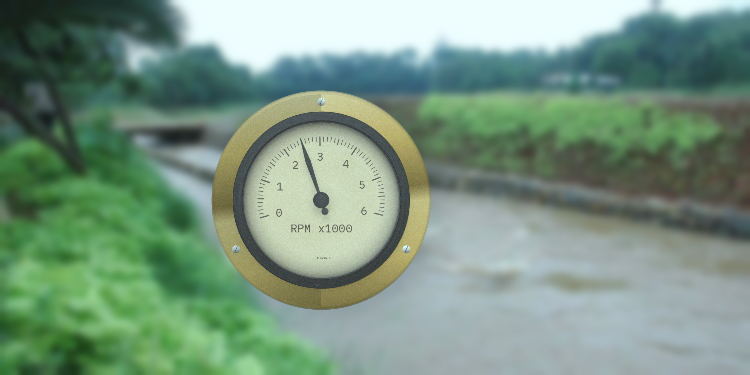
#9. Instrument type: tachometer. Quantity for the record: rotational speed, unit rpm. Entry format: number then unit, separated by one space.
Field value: 2500 rpm
